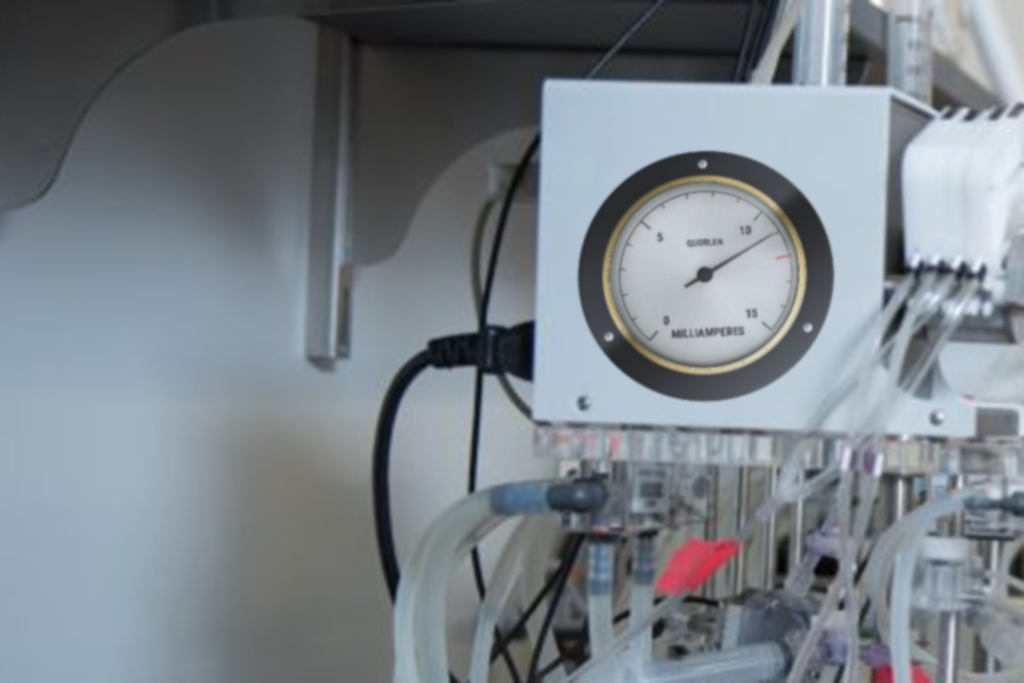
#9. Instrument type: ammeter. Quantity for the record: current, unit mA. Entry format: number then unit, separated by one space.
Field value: 11 mA
